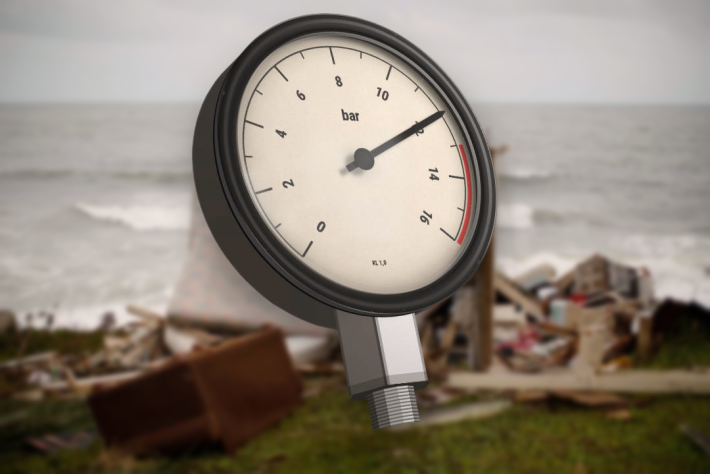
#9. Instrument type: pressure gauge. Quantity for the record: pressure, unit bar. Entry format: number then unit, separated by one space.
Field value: 12 bar
